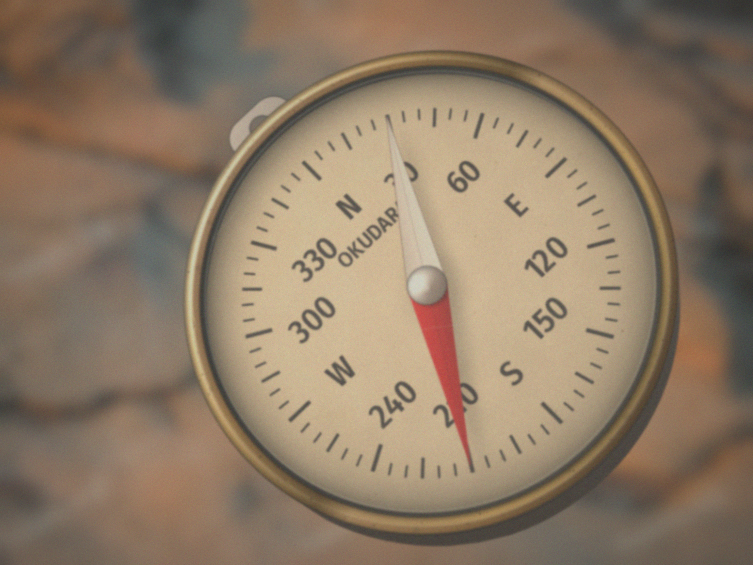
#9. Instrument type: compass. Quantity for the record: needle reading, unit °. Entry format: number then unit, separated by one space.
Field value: 210 °
